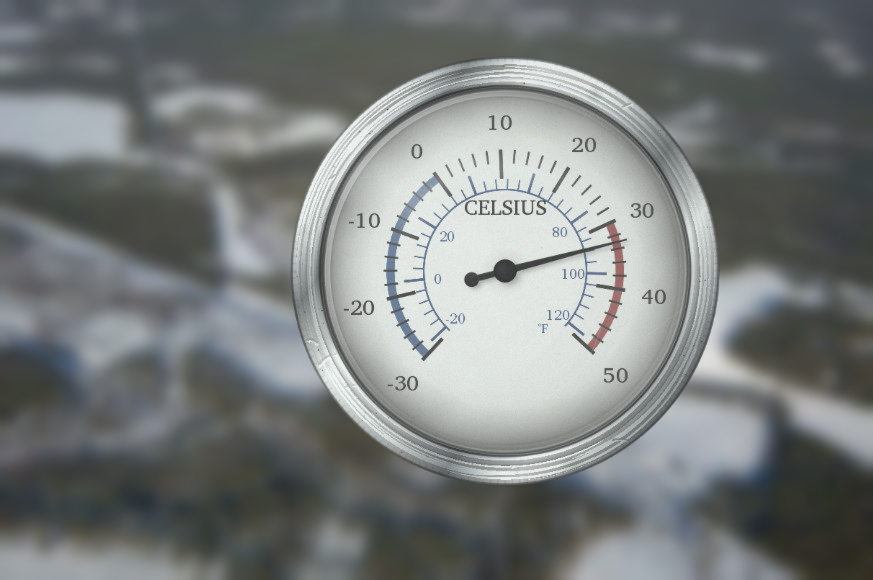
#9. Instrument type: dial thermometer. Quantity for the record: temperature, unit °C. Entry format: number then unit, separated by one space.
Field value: 33 °C
